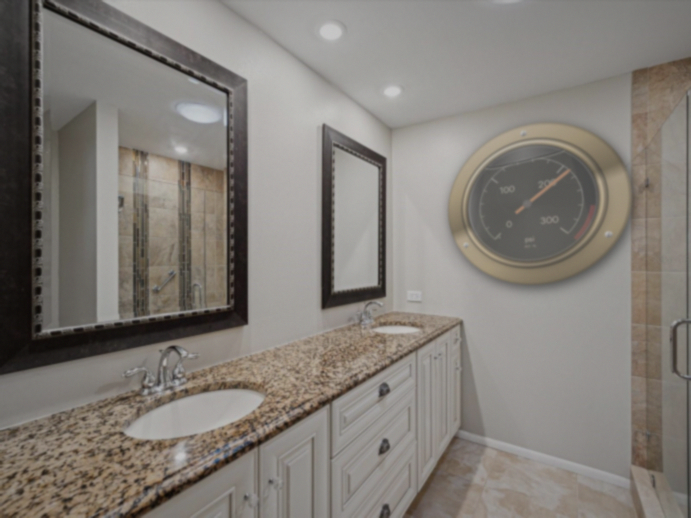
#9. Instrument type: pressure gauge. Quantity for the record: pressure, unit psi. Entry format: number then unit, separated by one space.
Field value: 210 psi
